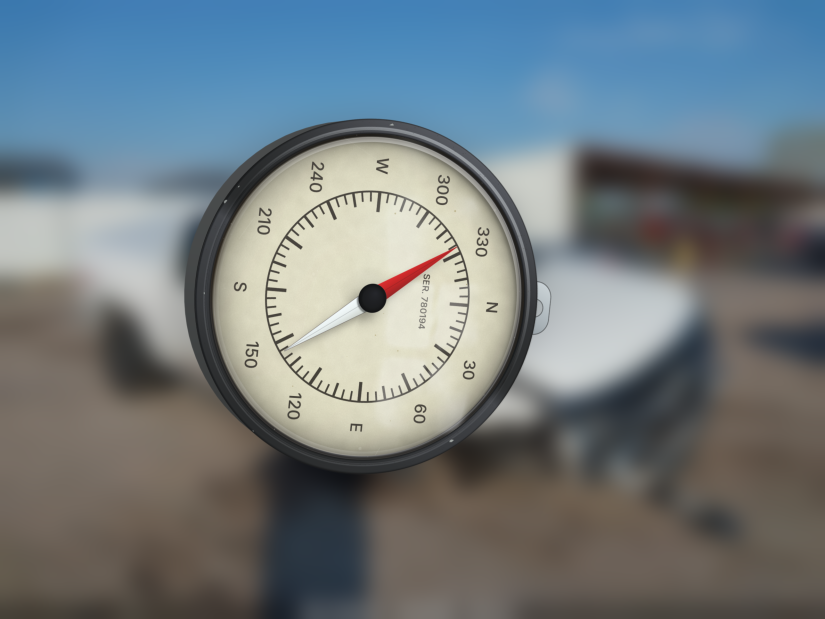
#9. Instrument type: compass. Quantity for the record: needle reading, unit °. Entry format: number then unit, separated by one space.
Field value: 325 °
